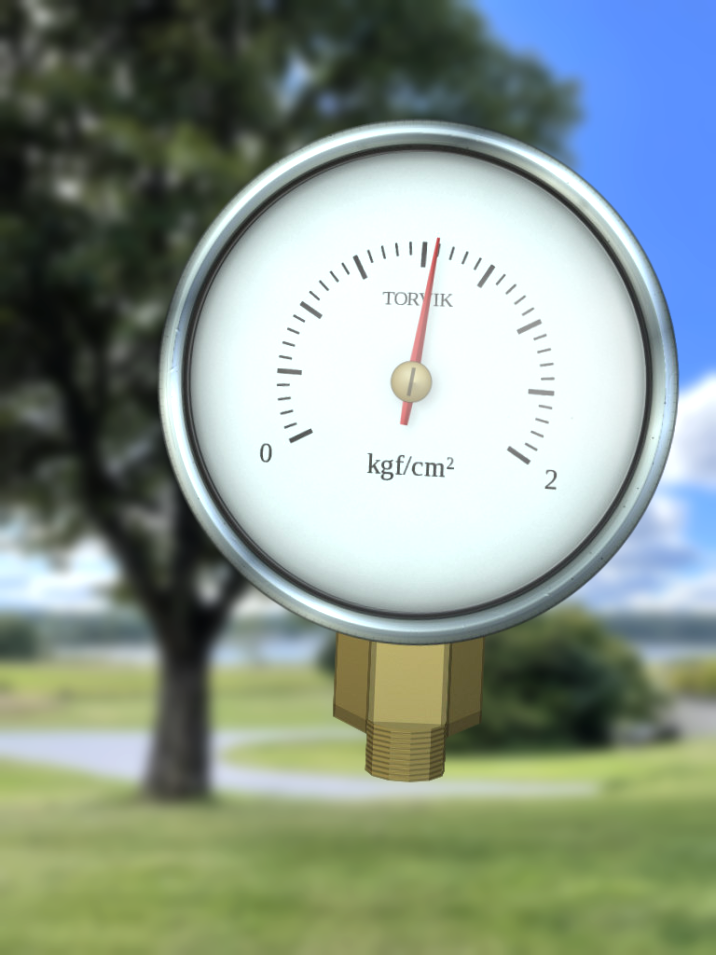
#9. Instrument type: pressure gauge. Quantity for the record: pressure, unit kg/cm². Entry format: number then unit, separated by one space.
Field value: 1.05 kg/cm²
